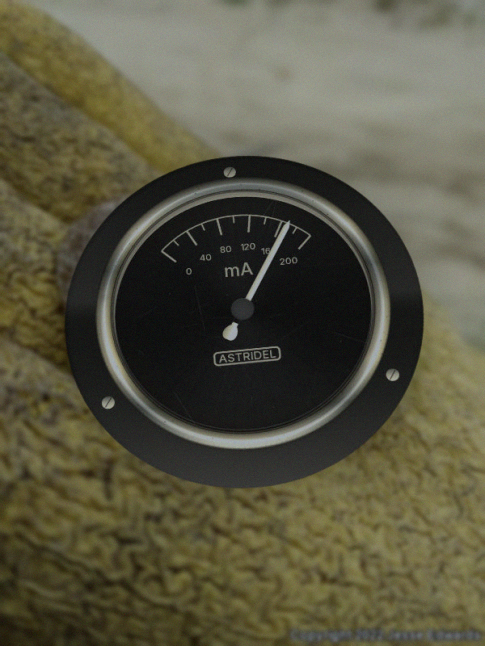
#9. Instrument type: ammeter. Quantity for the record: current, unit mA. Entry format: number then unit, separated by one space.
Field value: 170 mA
